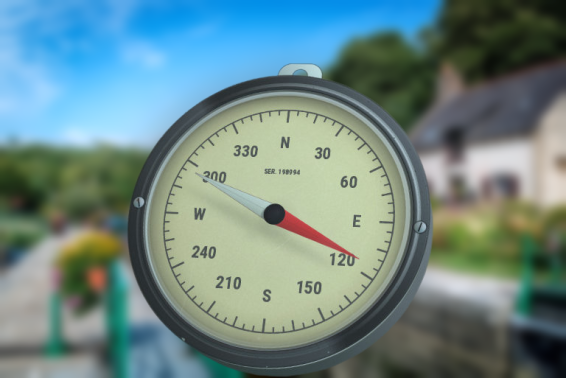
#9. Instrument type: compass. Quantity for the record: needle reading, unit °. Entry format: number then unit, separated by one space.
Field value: 115 °
